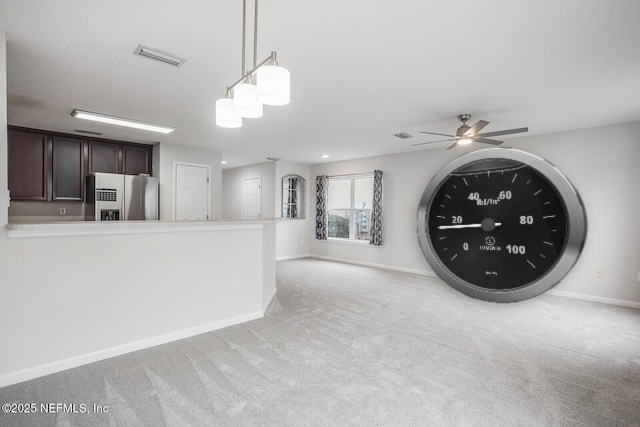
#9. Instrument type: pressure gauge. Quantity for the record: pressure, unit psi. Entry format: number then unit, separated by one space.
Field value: 15 psi
